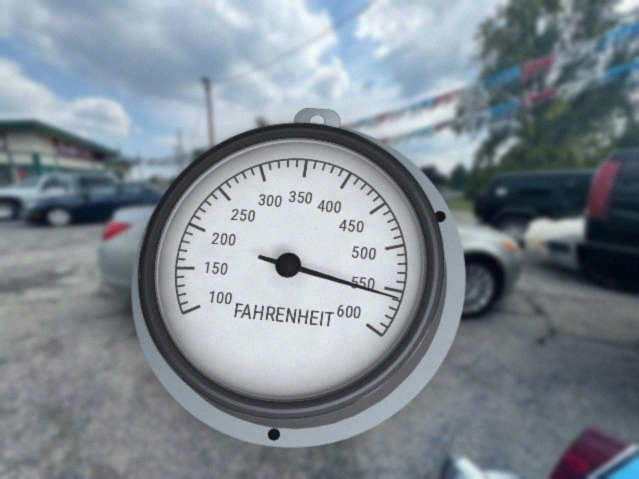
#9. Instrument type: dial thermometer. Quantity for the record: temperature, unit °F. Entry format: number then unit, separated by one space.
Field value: 560 °F
